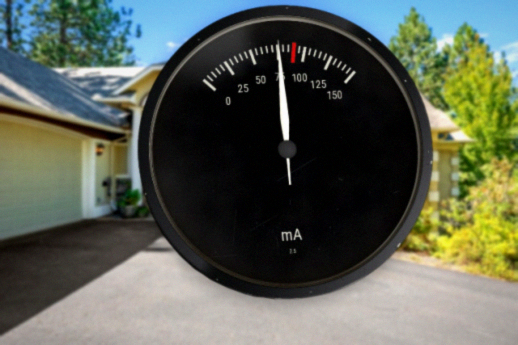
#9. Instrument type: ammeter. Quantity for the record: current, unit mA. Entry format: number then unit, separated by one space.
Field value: 75 mA
